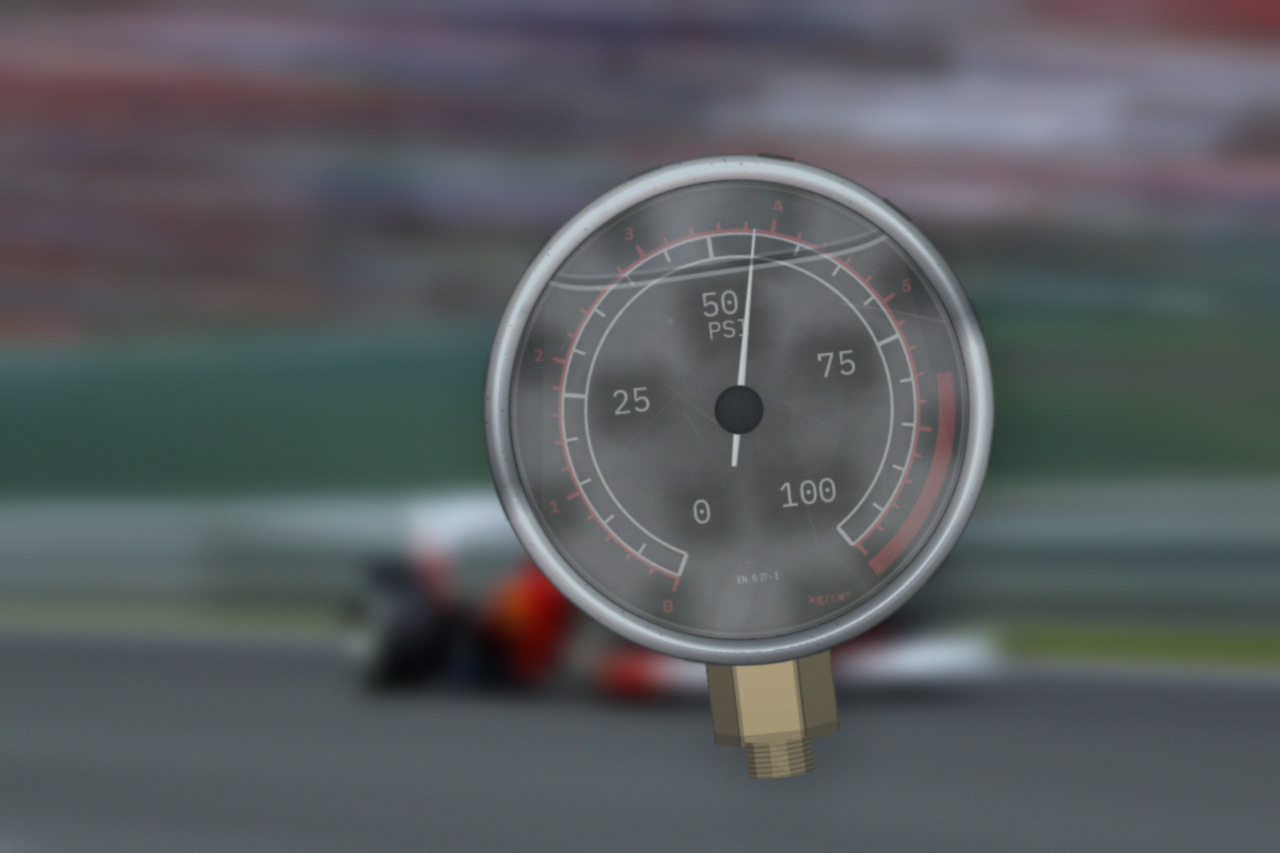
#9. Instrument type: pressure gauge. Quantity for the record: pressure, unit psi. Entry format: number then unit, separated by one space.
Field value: 55 psi
